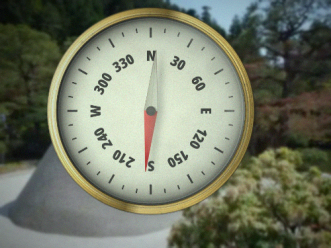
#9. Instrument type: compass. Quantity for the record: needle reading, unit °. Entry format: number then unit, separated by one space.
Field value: 185 °
